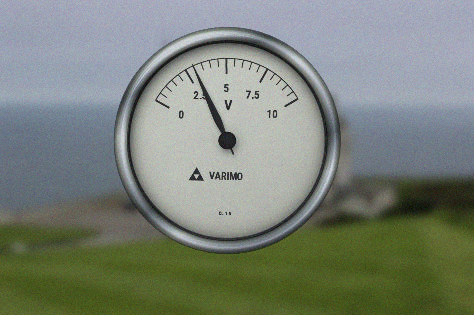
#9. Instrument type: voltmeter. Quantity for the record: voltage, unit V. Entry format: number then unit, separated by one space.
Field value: 3 V
